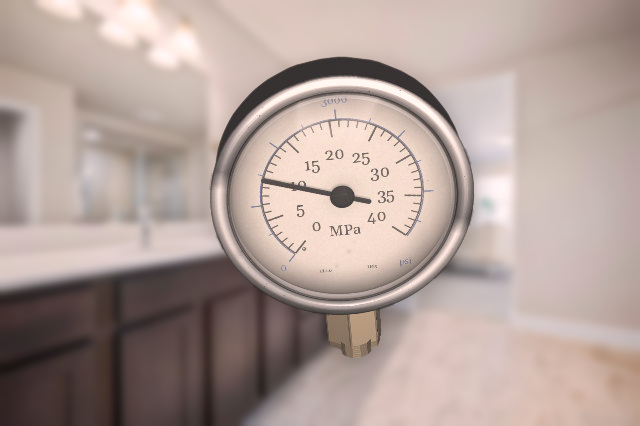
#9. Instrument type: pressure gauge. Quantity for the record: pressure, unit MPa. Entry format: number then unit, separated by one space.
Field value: 10 MPa
